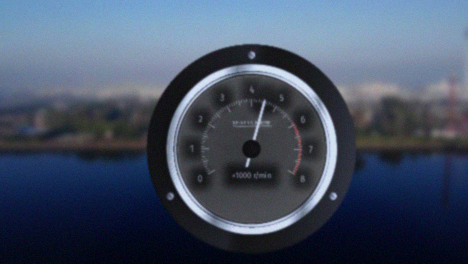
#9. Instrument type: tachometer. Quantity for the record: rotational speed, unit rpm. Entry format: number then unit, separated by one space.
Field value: 4500 rpm
